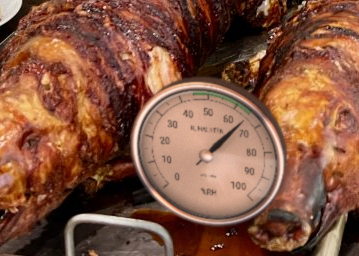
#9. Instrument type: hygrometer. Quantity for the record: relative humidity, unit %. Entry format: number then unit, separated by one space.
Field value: 65 %
